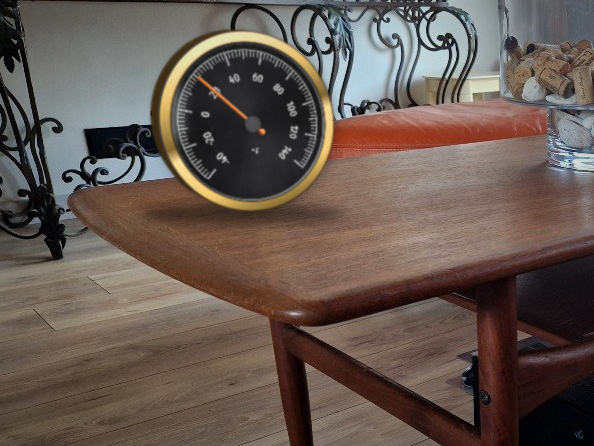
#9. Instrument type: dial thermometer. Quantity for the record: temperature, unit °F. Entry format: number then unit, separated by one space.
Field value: 20 °F
